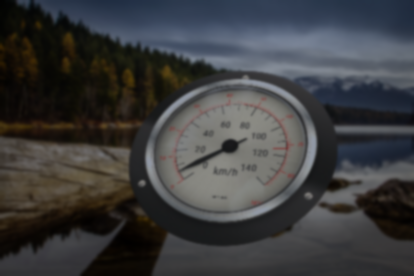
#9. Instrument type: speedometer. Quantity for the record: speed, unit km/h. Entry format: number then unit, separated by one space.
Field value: 5 km/h
